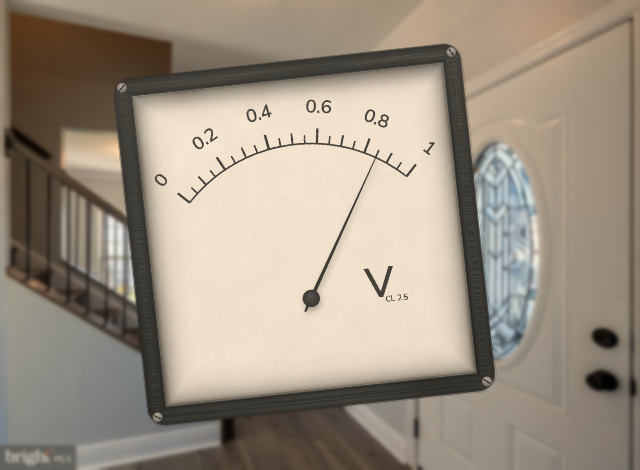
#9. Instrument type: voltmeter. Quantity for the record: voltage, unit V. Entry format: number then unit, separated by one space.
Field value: 0.85 V
